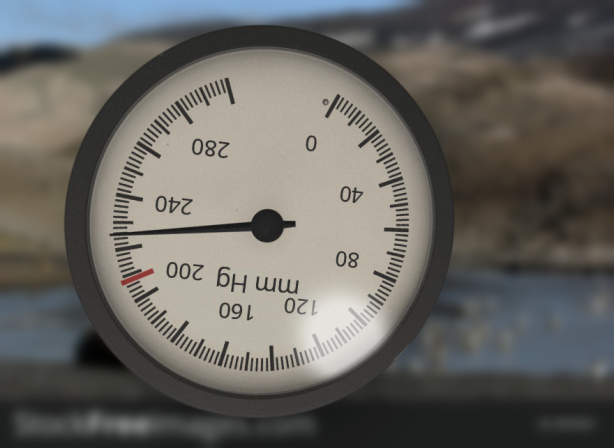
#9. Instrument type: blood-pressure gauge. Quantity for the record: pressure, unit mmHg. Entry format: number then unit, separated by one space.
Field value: 226 mmHg
